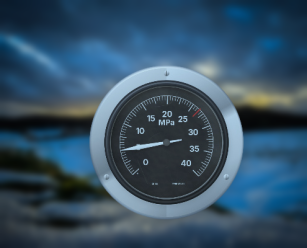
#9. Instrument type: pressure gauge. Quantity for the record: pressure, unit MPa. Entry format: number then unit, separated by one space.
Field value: 5 MPa
